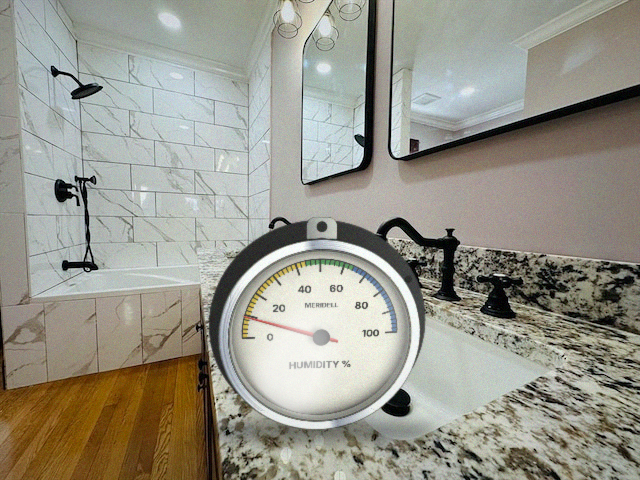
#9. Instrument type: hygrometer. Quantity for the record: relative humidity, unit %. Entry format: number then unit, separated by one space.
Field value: 10 %
